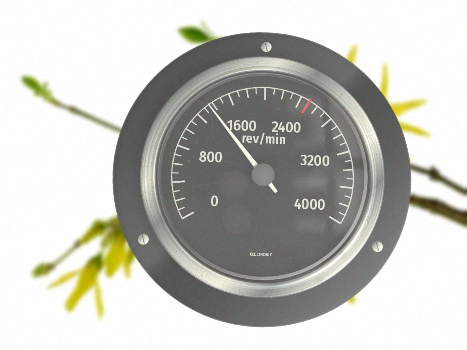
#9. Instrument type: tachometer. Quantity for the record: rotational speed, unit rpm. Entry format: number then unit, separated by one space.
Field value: 1350 rpm
